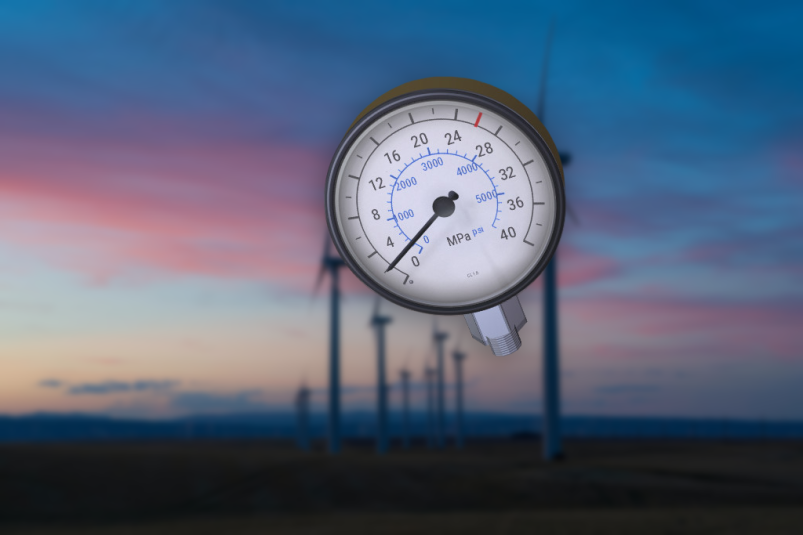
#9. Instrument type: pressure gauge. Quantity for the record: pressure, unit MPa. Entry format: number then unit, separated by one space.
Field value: 2 MPa
